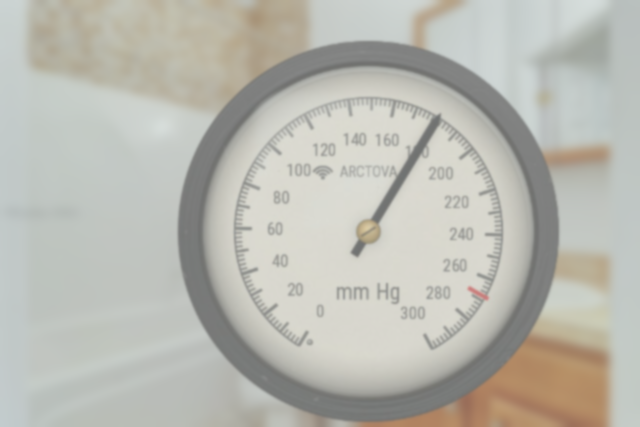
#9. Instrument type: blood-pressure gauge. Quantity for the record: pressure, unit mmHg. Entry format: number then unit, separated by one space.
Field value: 180 mmHg
